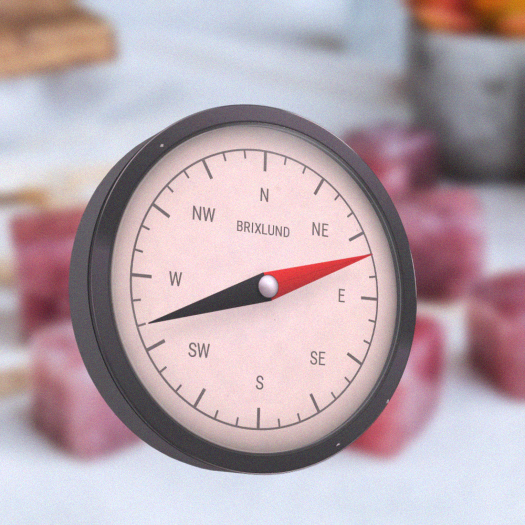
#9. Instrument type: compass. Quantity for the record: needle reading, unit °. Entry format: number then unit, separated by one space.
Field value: 70 °
